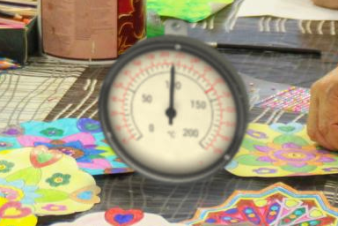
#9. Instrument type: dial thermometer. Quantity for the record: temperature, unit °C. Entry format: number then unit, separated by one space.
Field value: 100 °C
